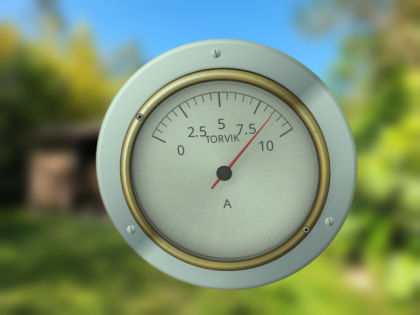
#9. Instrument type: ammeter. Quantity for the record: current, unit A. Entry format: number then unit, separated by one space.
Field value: 8.5 A
